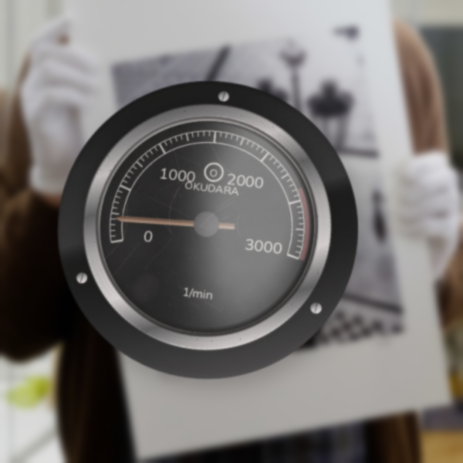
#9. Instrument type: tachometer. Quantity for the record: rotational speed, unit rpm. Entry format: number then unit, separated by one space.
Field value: 200 rpm
